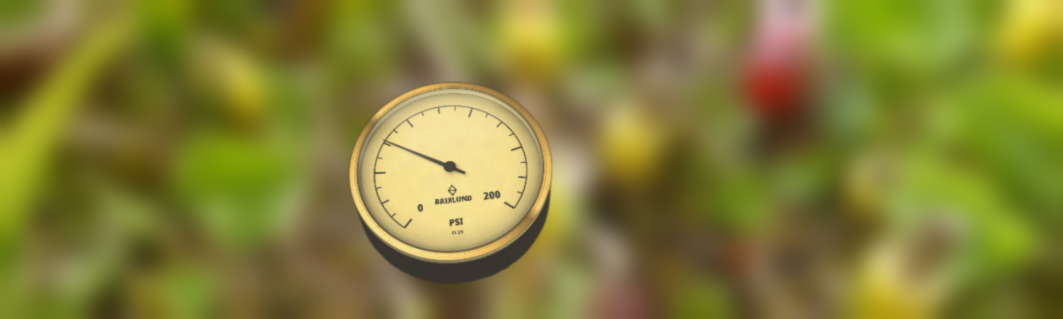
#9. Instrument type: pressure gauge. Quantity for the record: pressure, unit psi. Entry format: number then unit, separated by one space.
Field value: 60 psi
